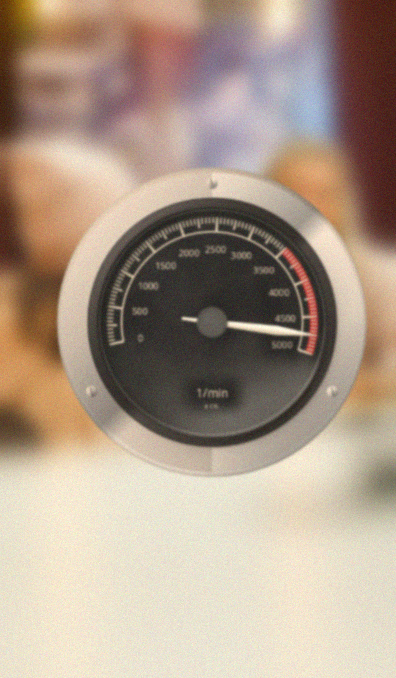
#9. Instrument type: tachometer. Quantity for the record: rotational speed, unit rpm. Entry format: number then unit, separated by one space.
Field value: 4750 rpm
